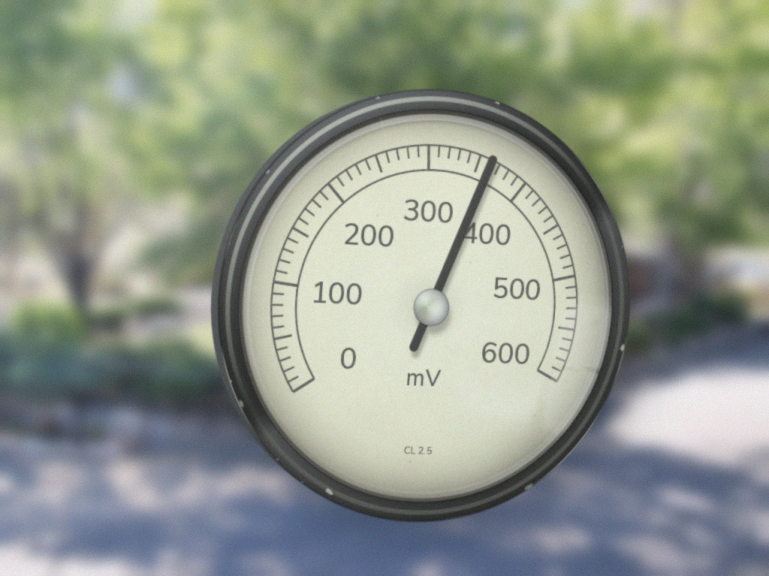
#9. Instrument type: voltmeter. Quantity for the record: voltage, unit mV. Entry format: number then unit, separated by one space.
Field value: 360 mV
